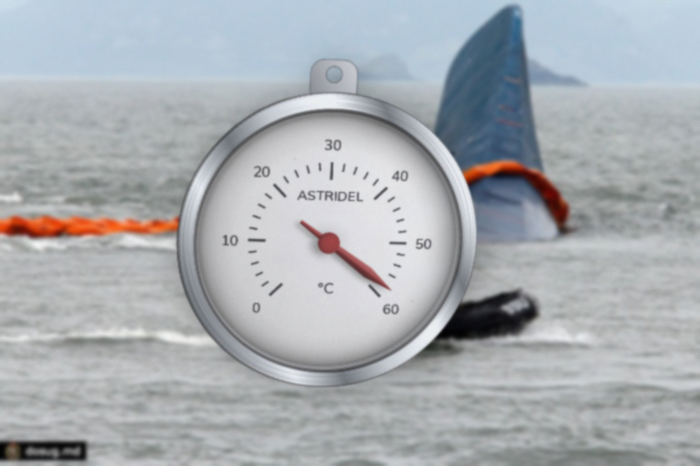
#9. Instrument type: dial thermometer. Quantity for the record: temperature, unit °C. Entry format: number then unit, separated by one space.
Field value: 58 °C
